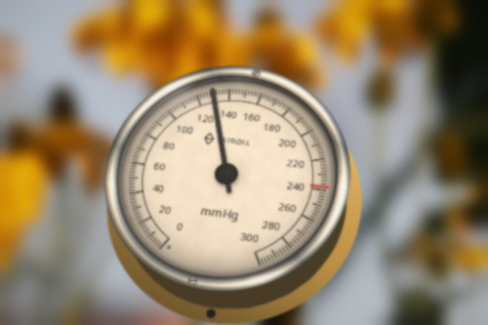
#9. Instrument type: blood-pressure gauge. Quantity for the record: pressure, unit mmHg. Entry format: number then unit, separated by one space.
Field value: 130 mmHg
